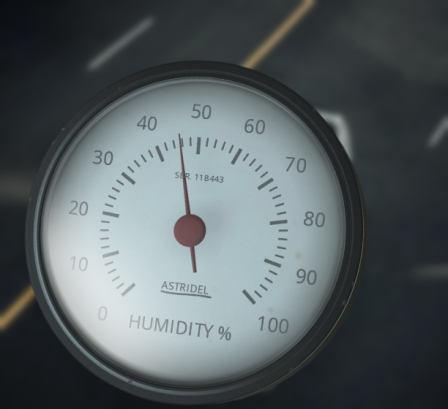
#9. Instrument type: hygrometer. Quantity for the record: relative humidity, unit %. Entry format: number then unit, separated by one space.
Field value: 46 %
